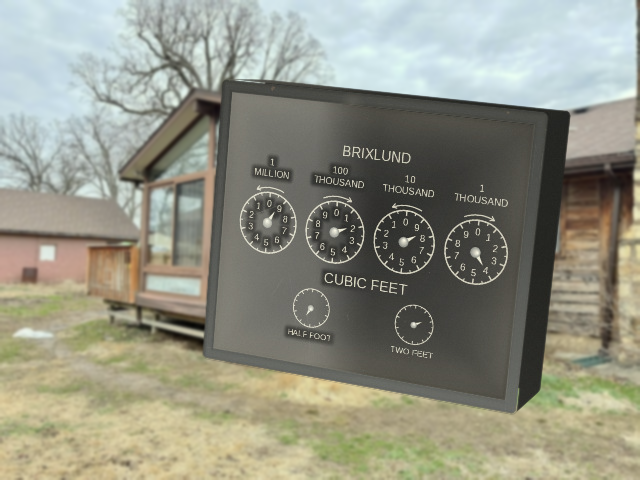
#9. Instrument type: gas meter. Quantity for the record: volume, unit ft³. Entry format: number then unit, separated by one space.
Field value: 918400 ft³
